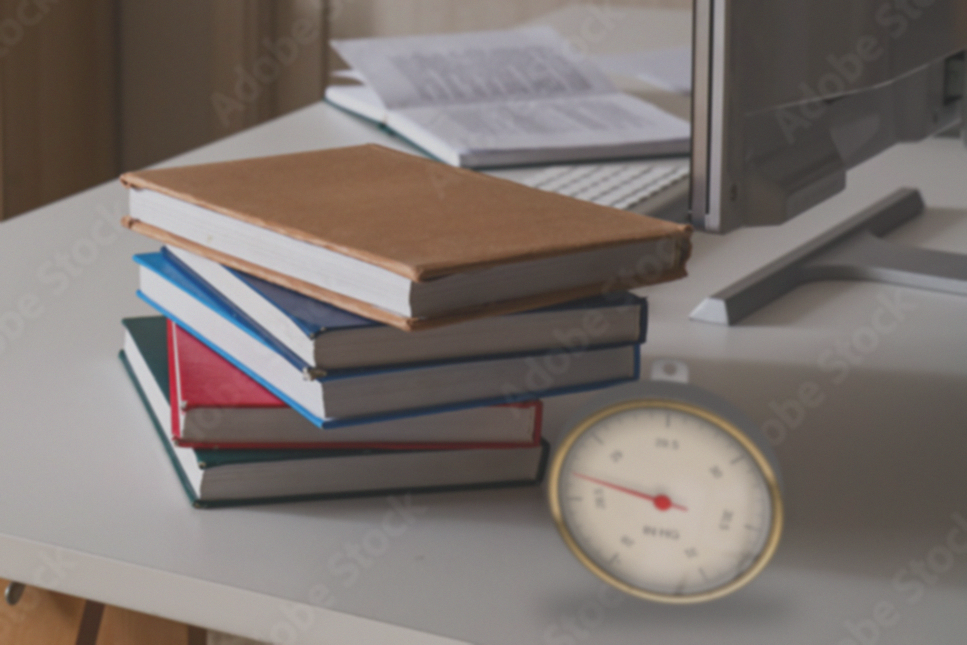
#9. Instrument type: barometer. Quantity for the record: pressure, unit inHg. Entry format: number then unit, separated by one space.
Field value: 28.7 inHg
